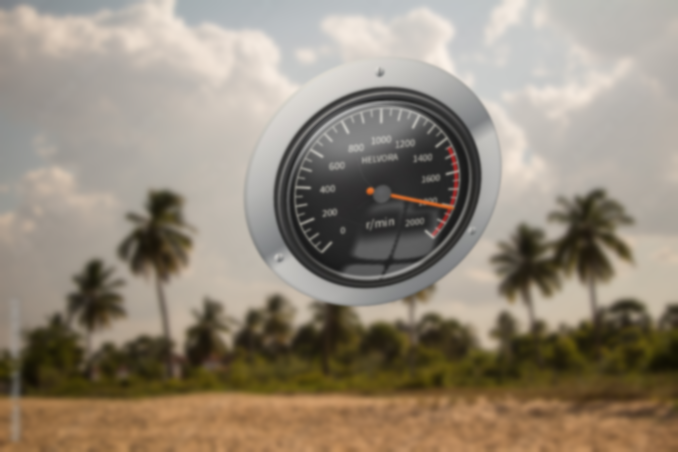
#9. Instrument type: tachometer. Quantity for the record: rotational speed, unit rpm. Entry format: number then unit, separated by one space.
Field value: 1800 rpm
